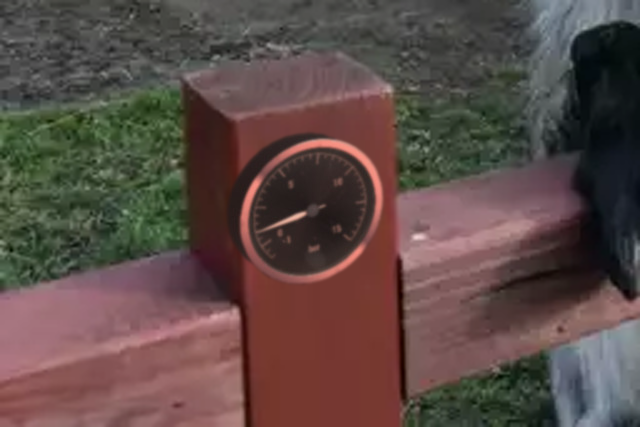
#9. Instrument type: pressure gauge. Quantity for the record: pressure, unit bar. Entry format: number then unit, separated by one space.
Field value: 1 bar
